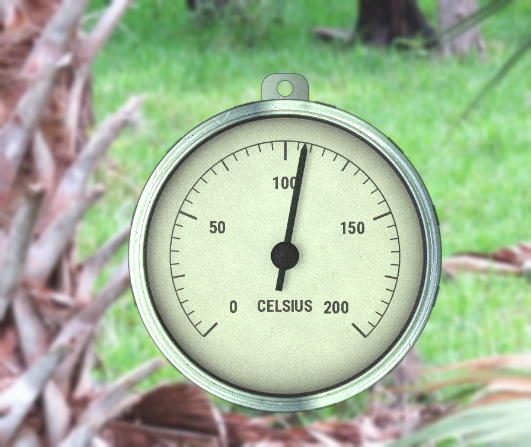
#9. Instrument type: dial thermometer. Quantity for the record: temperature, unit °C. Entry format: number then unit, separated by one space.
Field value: 107.5 °C
